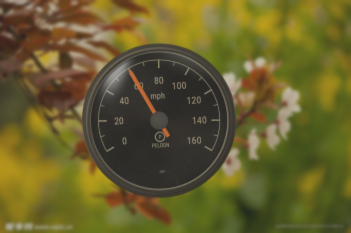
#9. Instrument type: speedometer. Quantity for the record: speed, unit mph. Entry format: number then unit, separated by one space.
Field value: 60 mph
